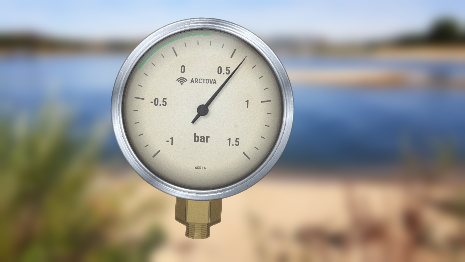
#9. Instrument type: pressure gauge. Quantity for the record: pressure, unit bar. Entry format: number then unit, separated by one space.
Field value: 0.6 bar
